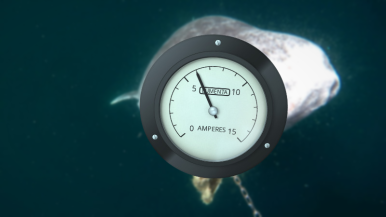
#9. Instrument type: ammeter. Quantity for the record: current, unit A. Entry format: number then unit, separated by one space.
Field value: 6 A
